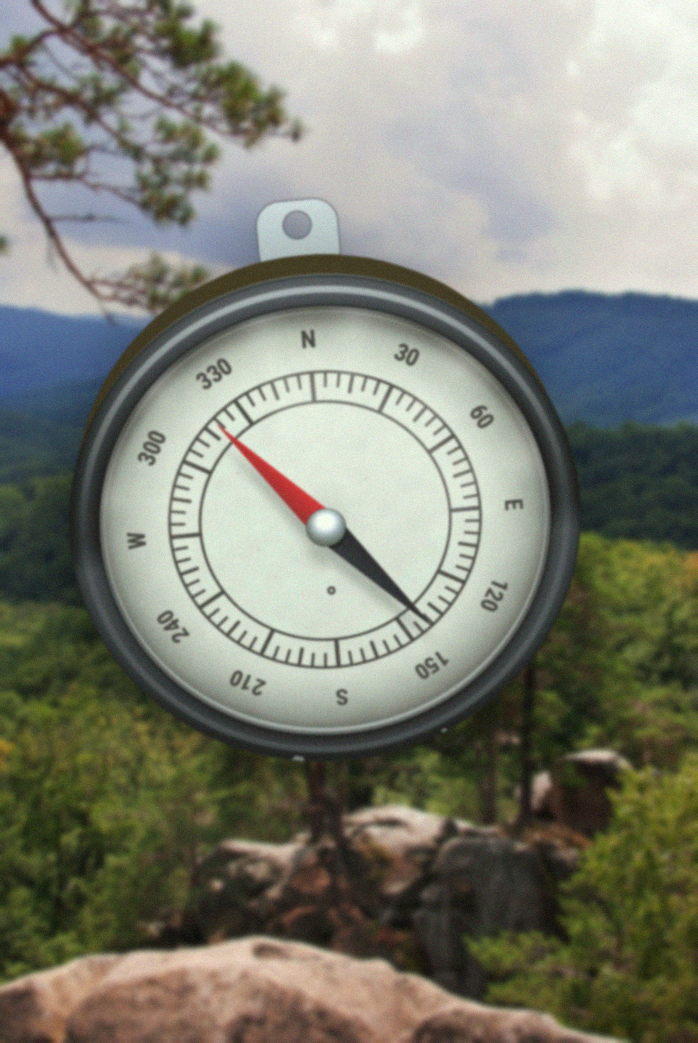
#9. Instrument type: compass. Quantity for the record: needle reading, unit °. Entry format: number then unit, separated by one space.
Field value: 320 °
